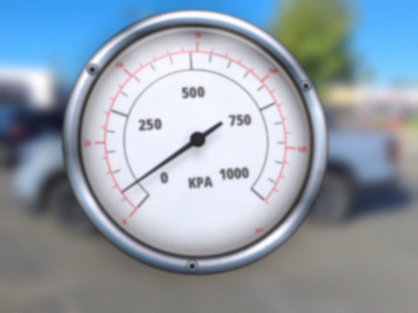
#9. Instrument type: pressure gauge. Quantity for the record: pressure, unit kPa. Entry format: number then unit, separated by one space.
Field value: 50 kPa
